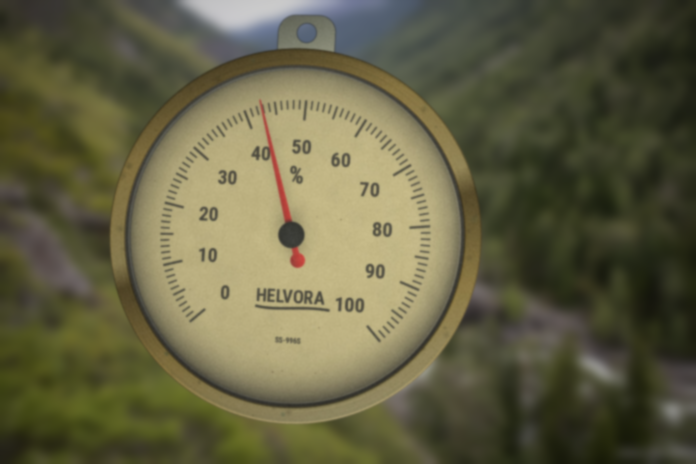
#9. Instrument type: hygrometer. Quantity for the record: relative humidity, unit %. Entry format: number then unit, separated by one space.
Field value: 43 %
